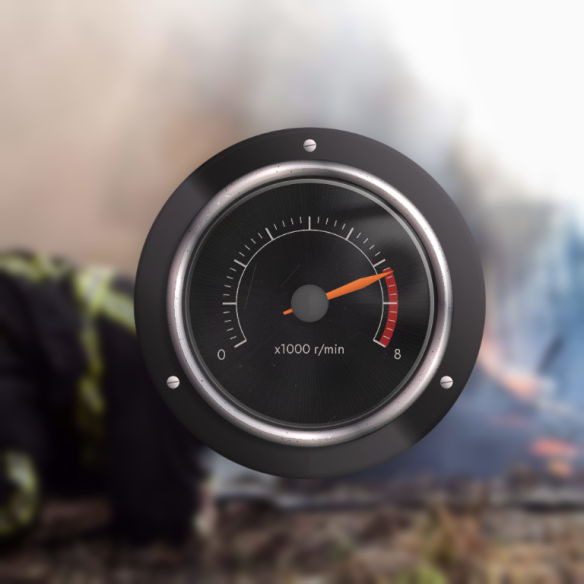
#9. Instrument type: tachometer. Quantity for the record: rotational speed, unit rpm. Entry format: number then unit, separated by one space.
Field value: 6300 rpm
